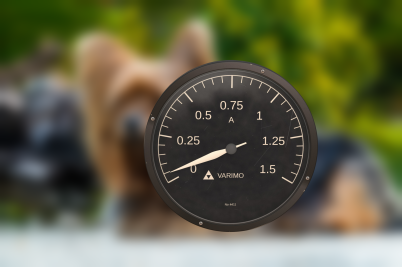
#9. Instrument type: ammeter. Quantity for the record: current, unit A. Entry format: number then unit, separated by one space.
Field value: 0.05 A
